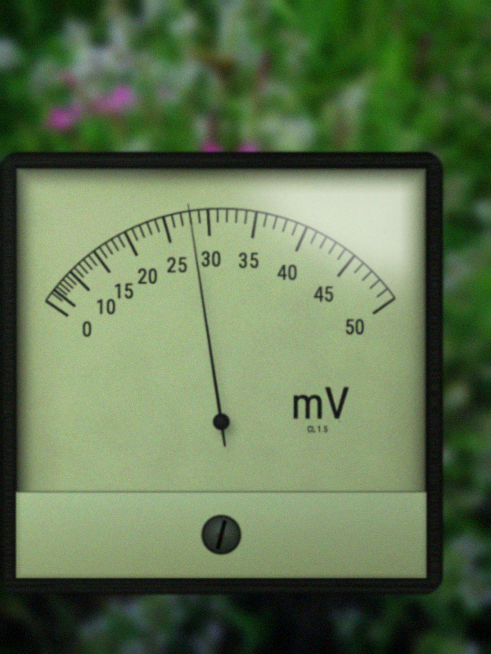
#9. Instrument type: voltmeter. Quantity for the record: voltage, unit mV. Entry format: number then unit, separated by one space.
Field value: 28 mV
